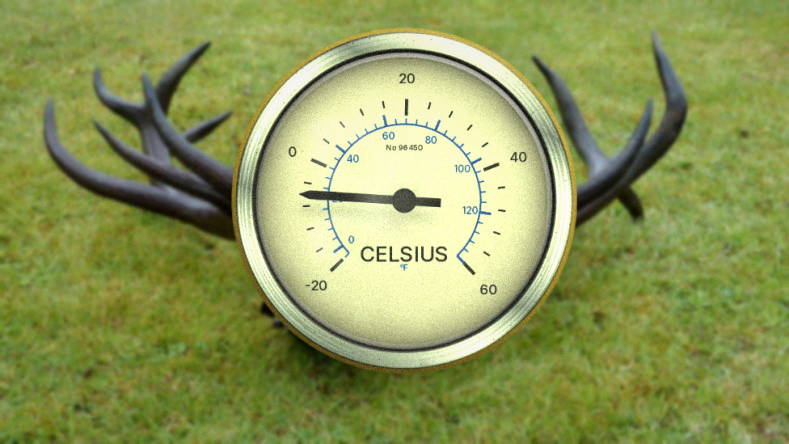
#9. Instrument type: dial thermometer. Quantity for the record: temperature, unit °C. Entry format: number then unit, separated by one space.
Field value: -6 °C
